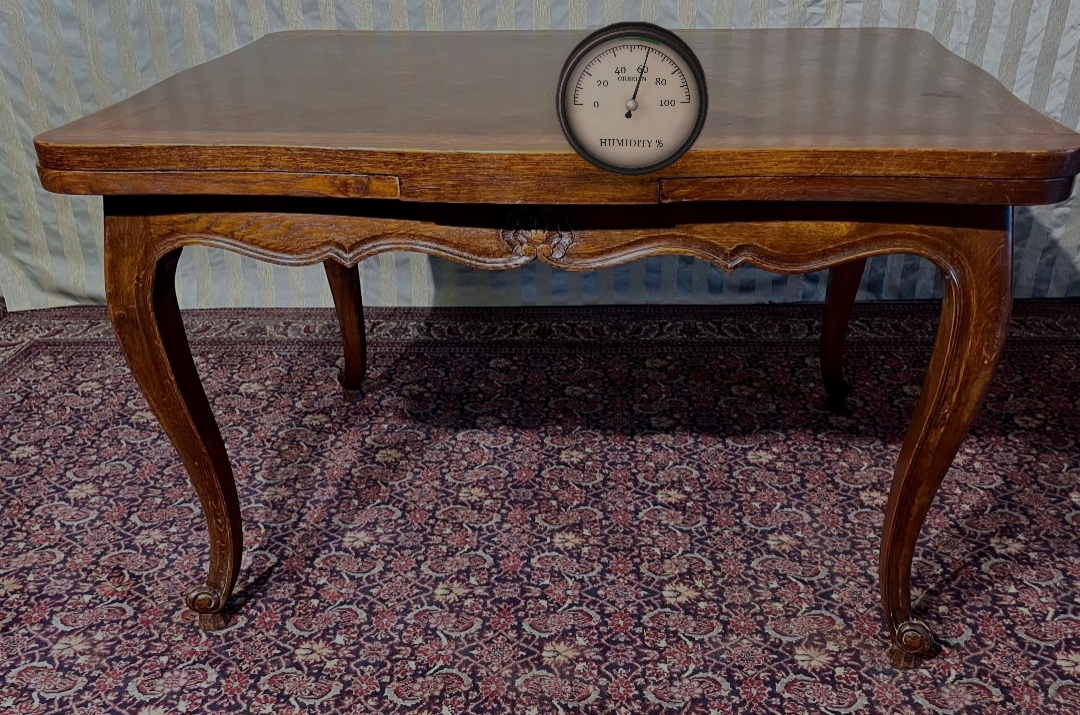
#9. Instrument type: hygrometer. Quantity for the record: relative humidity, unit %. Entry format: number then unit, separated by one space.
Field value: 60 %
